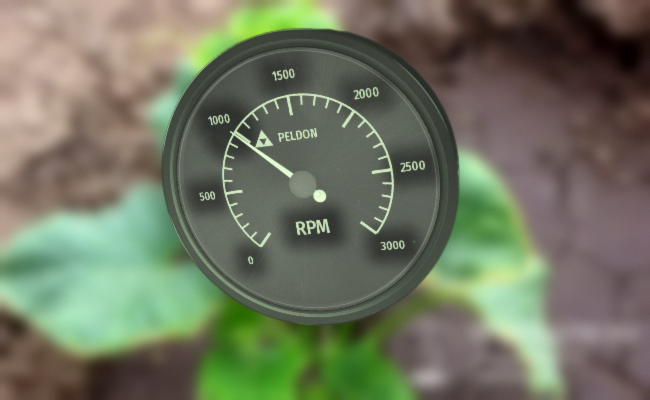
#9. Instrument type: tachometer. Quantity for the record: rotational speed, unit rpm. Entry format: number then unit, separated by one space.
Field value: 1000 rpm
